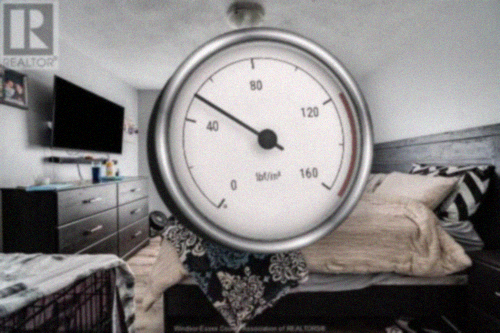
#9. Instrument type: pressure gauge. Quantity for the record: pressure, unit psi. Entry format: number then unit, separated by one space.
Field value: 50 psi
